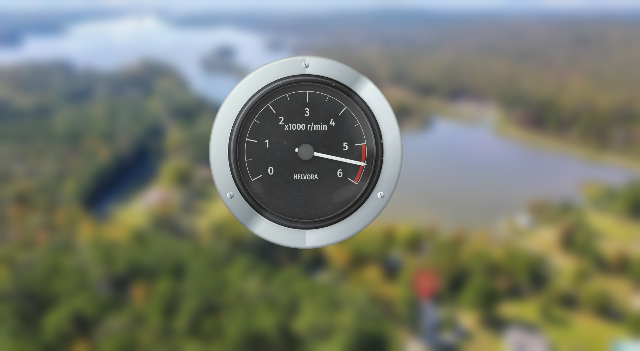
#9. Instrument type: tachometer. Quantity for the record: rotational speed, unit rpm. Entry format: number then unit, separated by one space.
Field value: 5500 rpm
